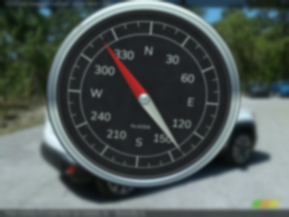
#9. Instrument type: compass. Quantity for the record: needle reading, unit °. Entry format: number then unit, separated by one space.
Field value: 320 °
